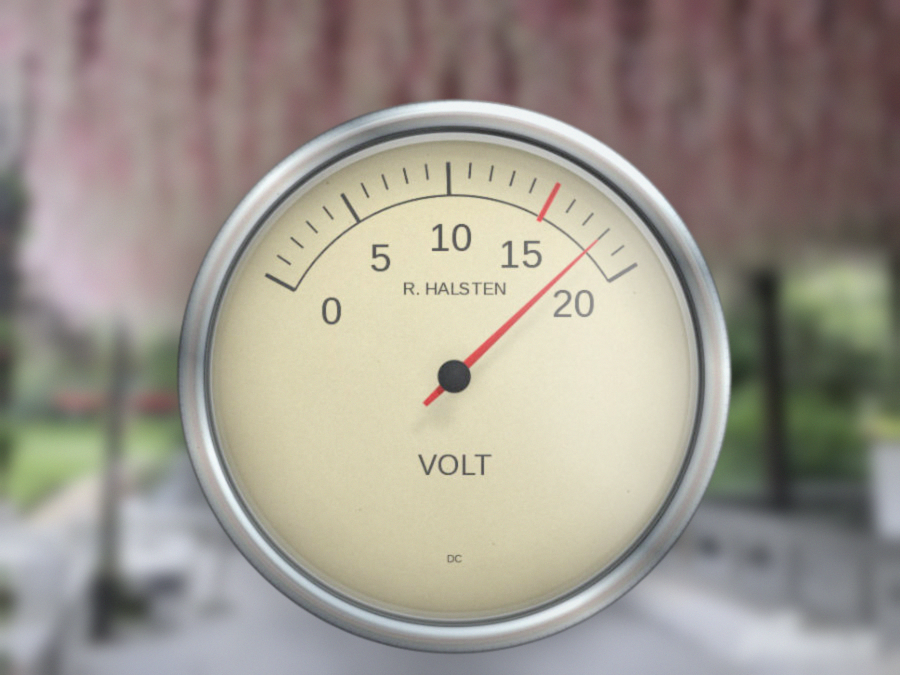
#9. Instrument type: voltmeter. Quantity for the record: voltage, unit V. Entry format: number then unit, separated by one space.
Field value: 18 V
